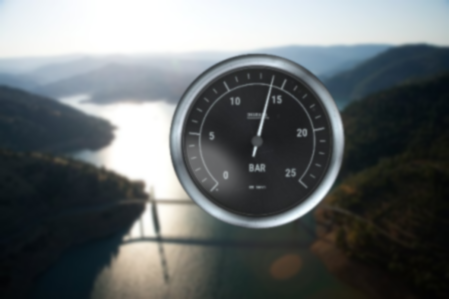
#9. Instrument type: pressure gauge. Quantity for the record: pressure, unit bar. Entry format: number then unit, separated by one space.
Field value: 14 bar
